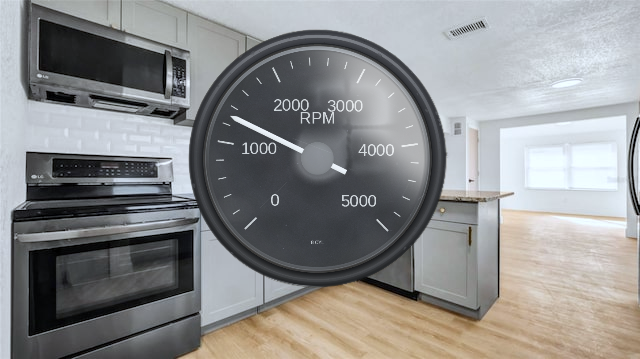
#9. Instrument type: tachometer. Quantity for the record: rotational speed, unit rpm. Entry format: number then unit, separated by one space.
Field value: 1300 rpm
